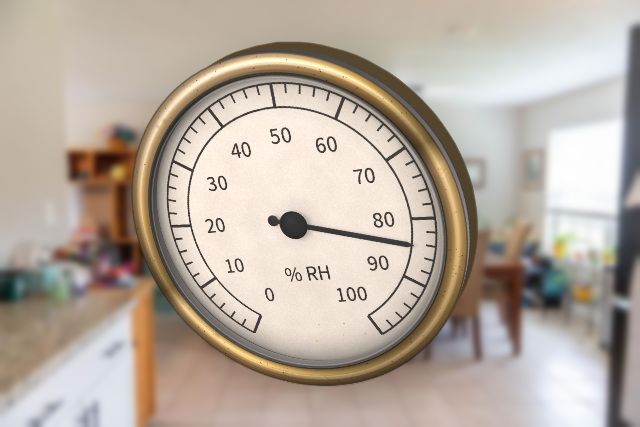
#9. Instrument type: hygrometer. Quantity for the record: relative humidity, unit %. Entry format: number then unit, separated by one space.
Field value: 84 %
